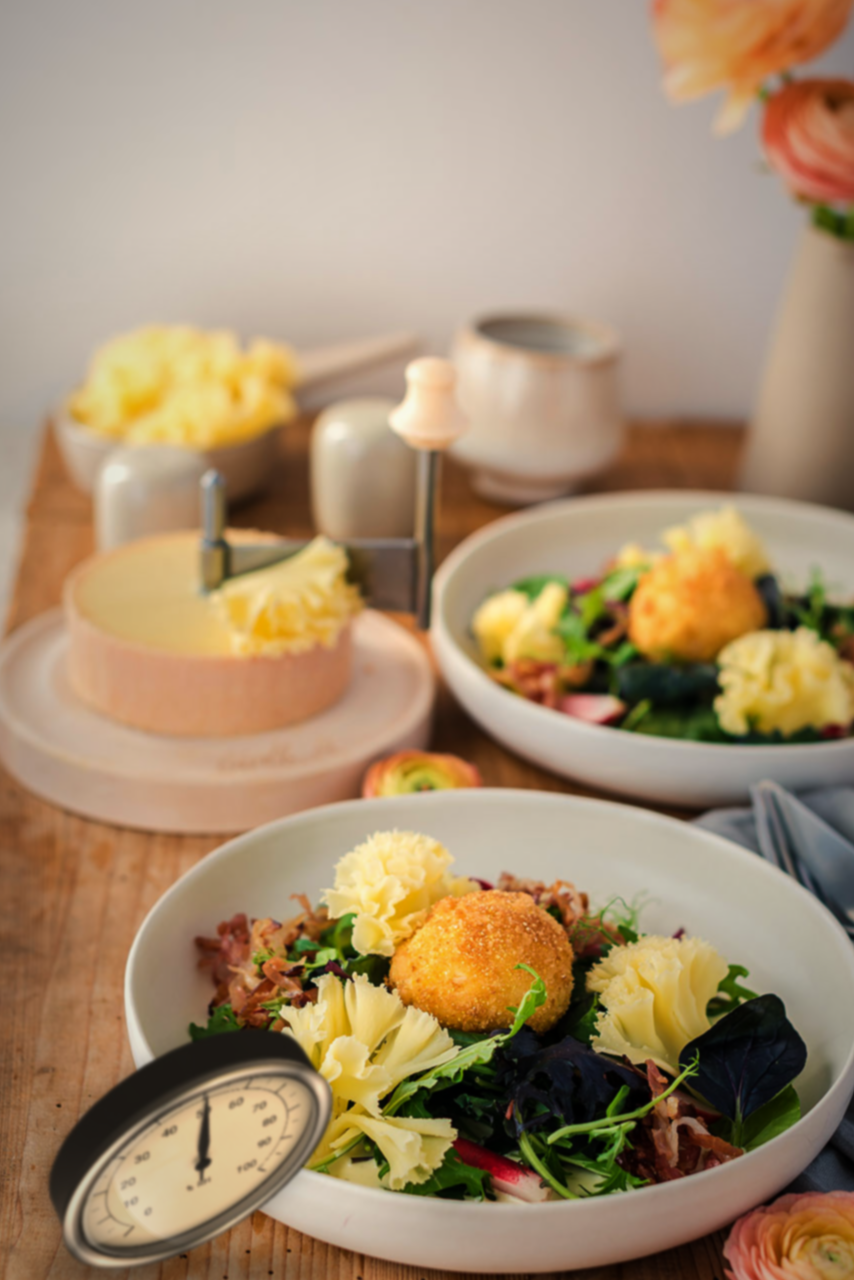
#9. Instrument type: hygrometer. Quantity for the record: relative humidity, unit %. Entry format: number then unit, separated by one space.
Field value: 50 %
